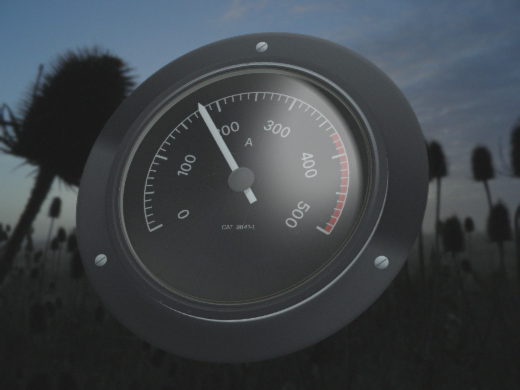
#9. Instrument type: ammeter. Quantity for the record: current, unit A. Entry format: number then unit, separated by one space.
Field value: 180 A
